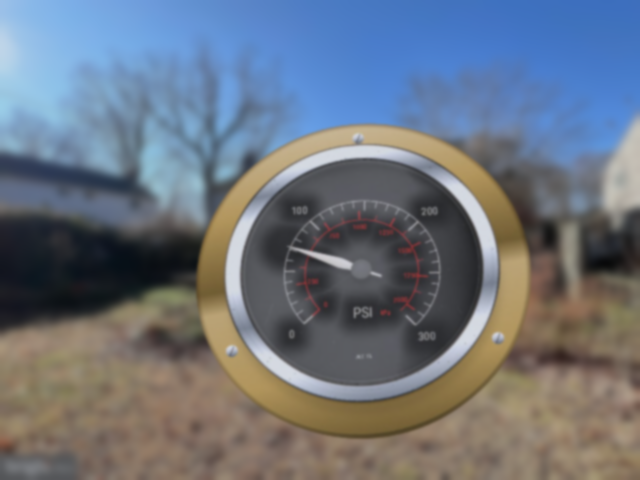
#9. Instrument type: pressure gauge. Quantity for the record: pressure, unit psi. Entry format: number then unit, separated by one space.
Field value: 70 psi
